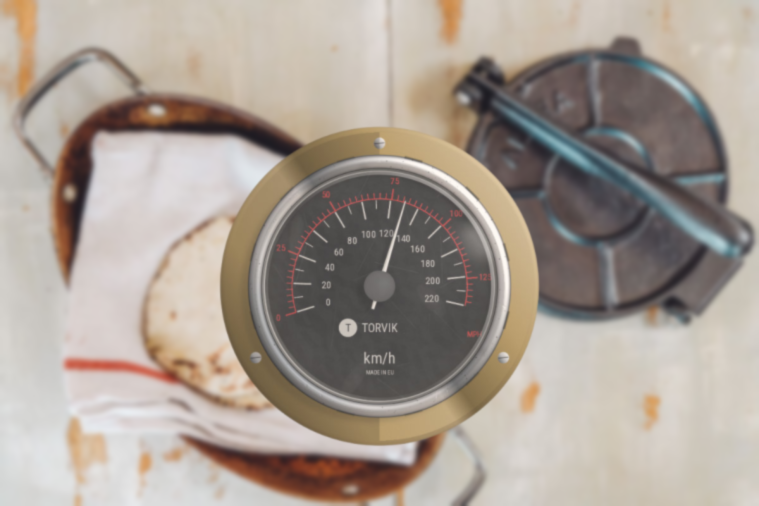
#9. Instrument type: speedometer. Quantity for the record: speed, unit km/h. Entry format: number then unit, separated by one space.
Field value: 130 km/h
